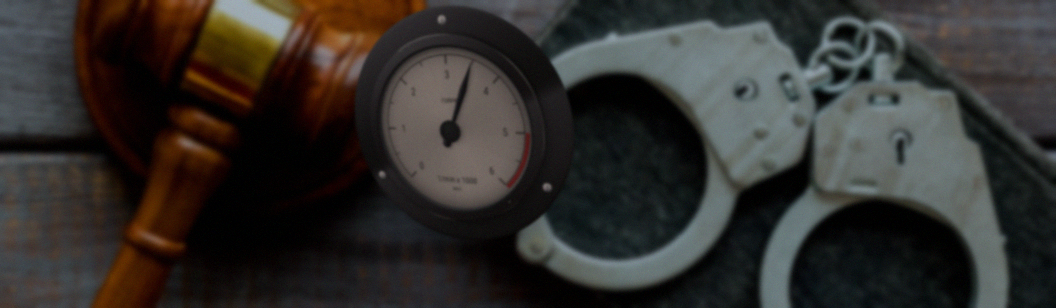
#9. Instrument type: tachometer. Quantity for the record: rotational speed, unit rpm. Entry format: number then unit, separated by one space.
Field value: 3500 rpm
